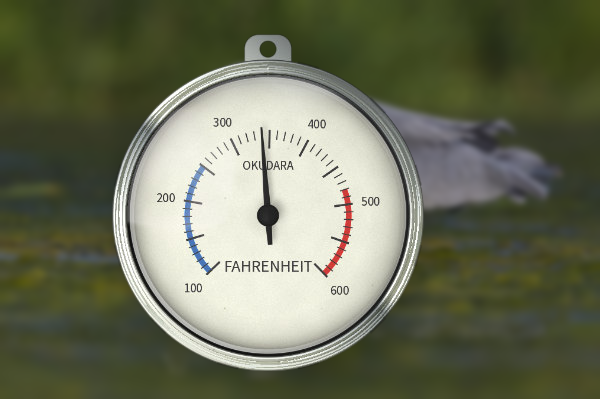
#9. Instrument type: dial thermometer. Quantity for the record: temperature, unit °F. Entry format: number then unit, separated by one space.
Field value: 340 °F
